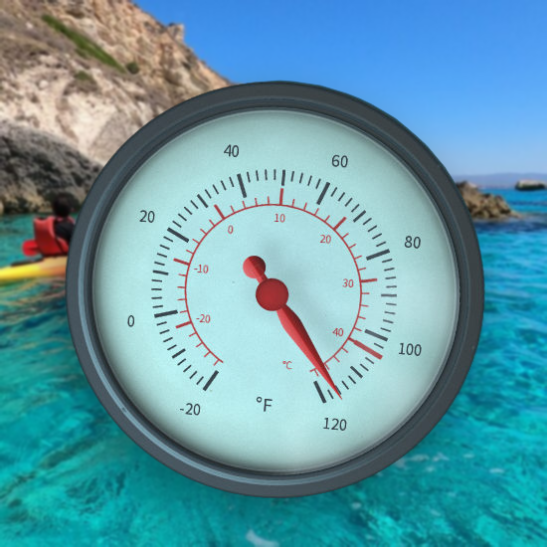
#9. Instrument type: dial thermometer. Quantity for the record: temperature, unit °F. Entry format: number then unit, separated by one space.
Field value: 116 °F
